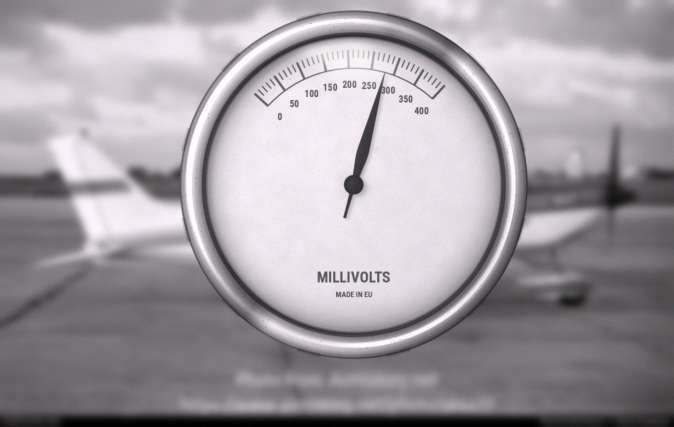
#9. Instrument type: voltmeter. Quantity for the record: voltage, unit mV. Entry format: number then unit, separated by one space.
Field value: 280 mV
